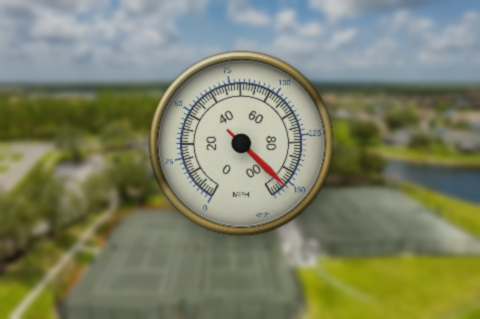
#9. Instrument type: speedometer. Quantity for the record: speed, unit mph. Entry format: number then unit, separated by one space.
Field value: 95 mph
